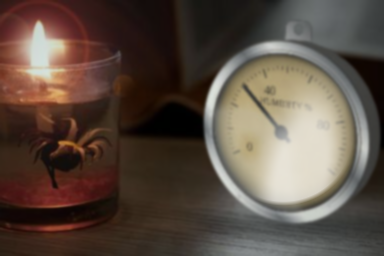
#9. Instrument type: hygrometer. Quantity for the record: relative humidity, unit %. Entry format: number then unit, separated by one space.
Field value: 30 %
